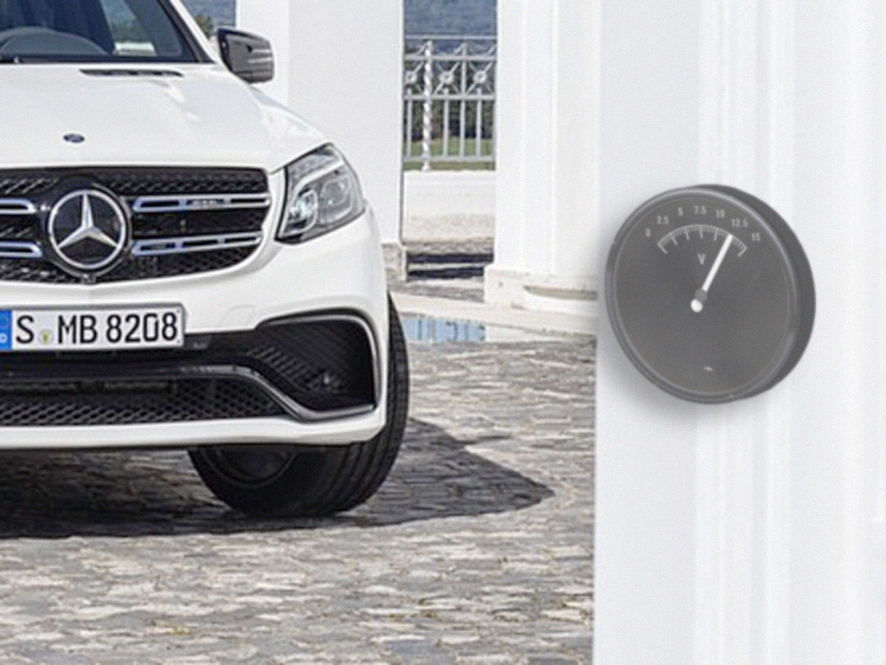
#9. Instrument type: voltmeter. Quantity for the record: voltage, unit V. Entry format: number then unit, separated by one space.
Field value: 12.5 V
